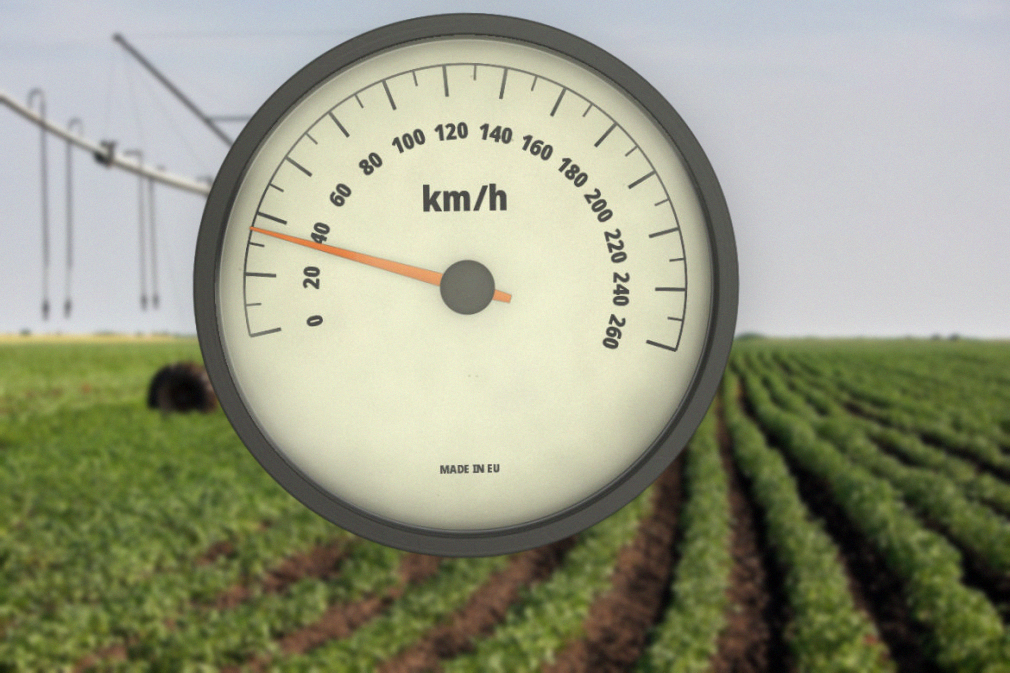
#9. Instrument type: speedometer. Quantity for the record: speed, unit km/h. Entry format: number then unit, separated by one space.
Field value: 35 km/h
